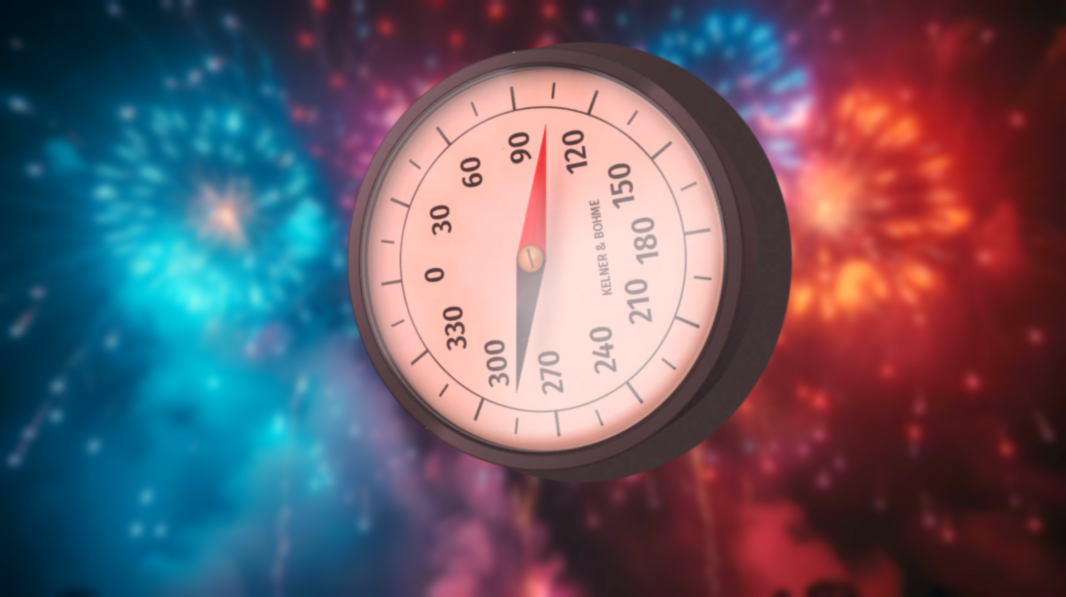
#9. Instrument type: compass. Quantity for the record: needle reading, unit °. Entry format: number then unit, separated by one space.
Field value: 105 °
